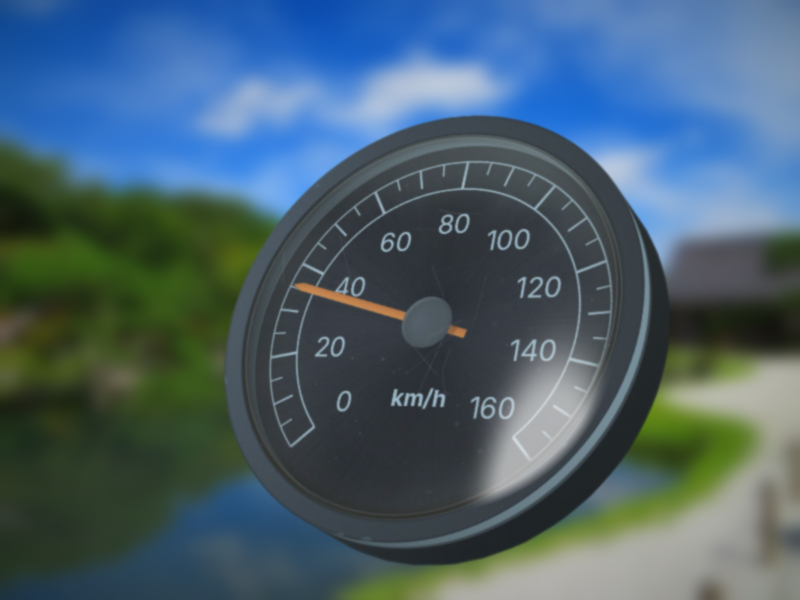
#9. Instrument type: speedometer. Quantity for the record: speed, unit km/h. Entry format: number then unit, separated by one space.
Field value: 35 km/h
